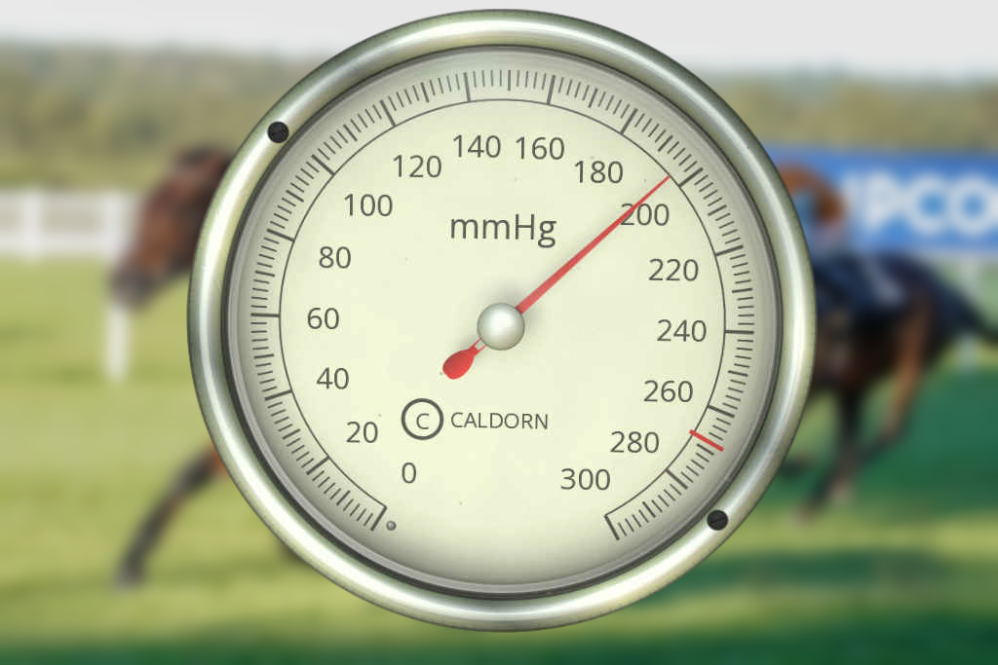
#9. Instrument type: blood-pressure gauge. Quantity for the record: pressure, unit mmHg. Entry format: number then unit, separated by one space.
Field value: 196 mmHg
